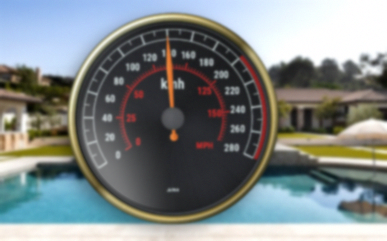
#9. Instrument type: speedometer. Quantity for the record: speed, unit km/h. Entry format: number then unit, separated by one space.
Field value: 140 km/h
